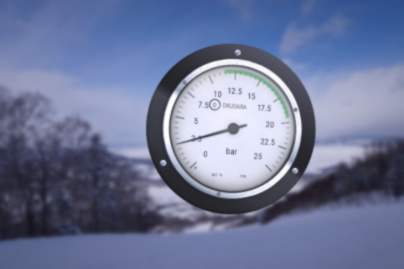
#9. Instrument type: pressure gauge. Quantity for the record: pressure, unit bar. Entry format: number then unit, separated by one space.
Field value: 2.5 bar
